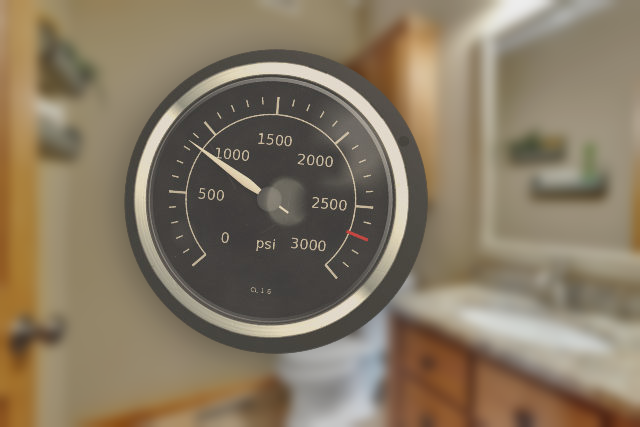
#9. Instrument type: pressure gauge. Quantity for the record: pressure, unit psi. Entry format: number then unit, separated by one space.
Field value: 850 psi
